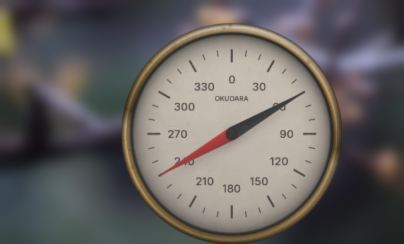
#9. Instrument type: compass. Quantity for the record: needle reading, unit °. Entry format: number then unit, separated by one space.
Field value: 240 °
